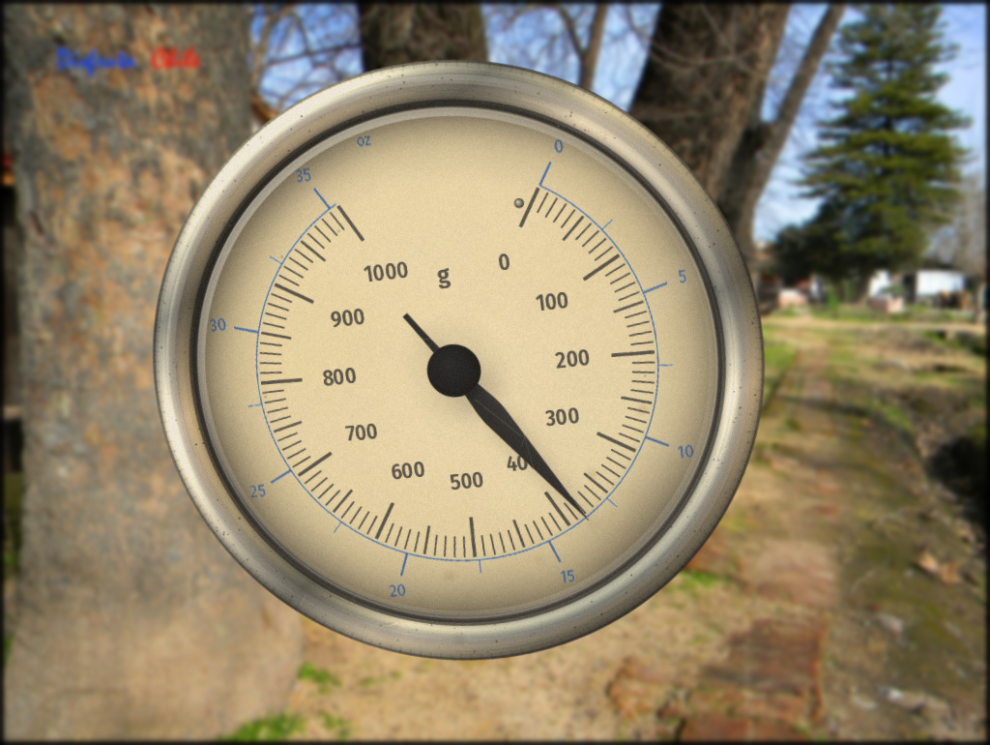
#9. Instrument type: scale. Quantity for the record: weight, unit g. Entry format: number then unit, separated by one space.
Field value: 380 g
